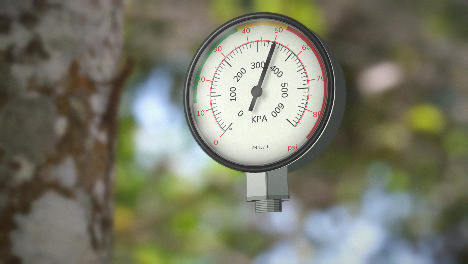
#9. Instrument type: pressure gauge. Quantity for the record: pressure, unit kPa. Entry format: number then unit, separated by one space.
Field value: 350 kPa
